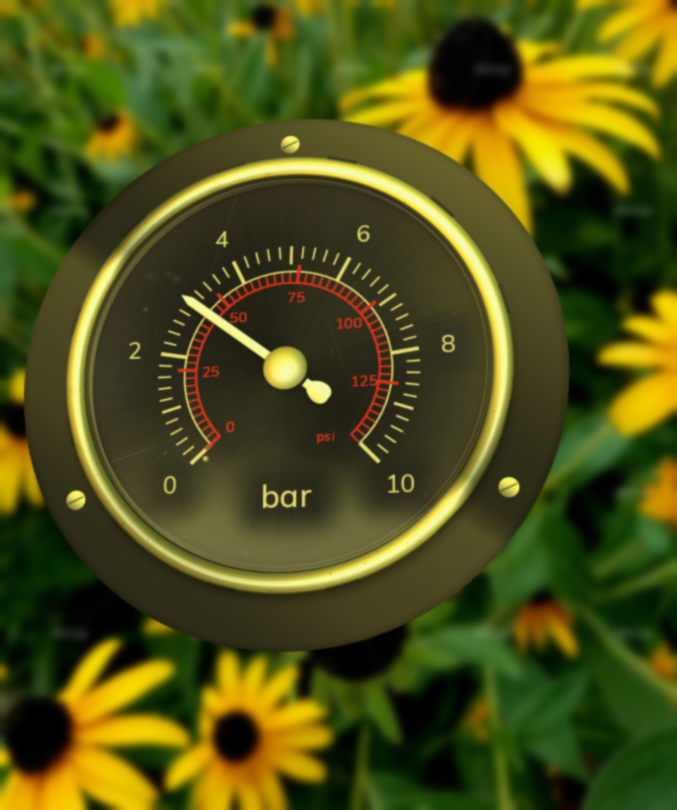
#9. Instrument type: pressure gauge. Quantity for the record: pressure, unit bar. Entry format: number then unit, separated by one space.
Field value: 3 bar
